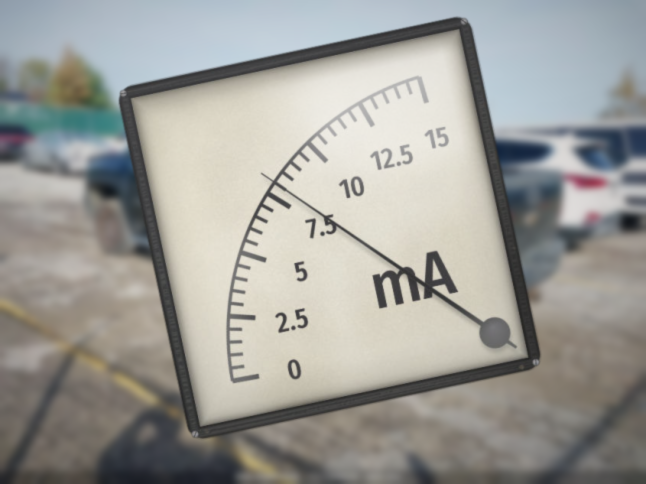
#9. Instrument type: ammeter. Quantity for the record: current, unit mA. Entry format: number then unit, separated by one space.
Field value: 8 mA
